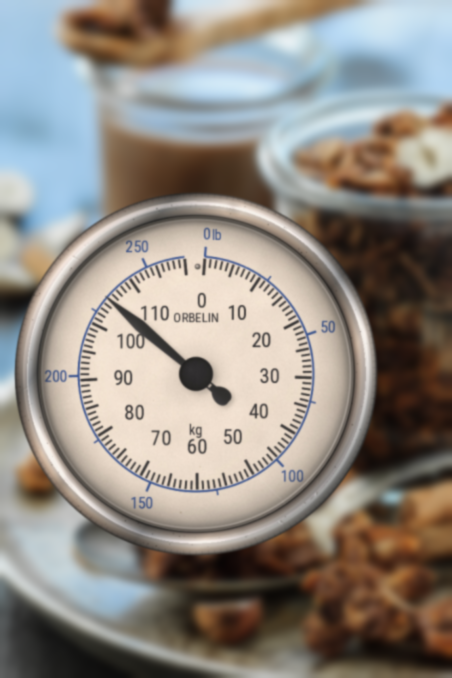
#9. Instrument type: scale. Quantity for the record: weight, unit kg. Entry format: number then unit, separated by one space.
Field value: 105 kg
